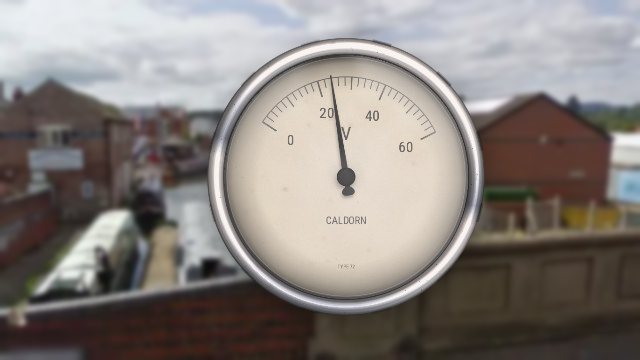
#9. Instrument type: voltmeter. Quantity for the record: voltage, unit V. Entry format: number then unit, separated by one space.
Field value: 24 V
